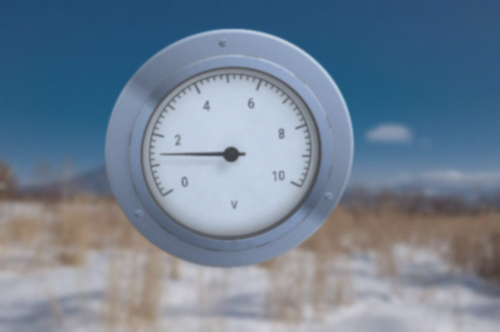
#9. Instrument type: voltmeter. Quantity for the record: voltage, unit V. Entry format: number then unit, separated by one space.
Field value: 1.4 V
